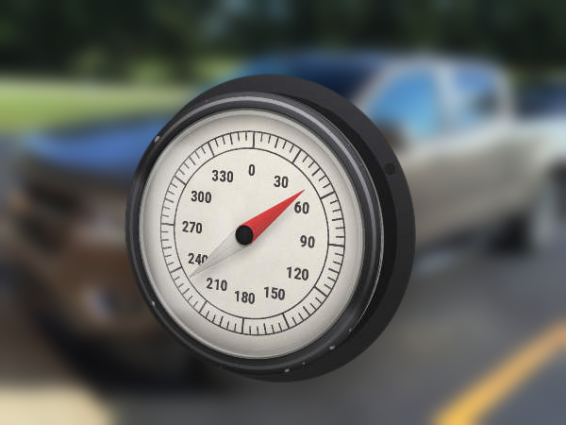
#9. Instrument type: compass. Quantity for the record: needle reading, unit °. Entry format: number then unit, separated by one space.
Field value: 50 °
